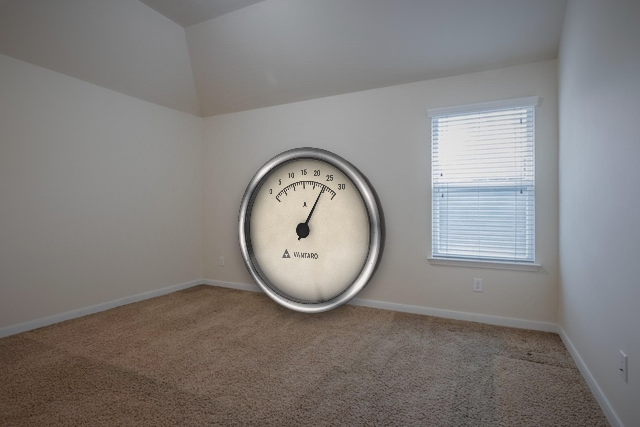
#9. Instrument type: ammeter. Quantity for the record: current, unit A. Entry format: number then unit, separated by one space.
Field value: 25 A
